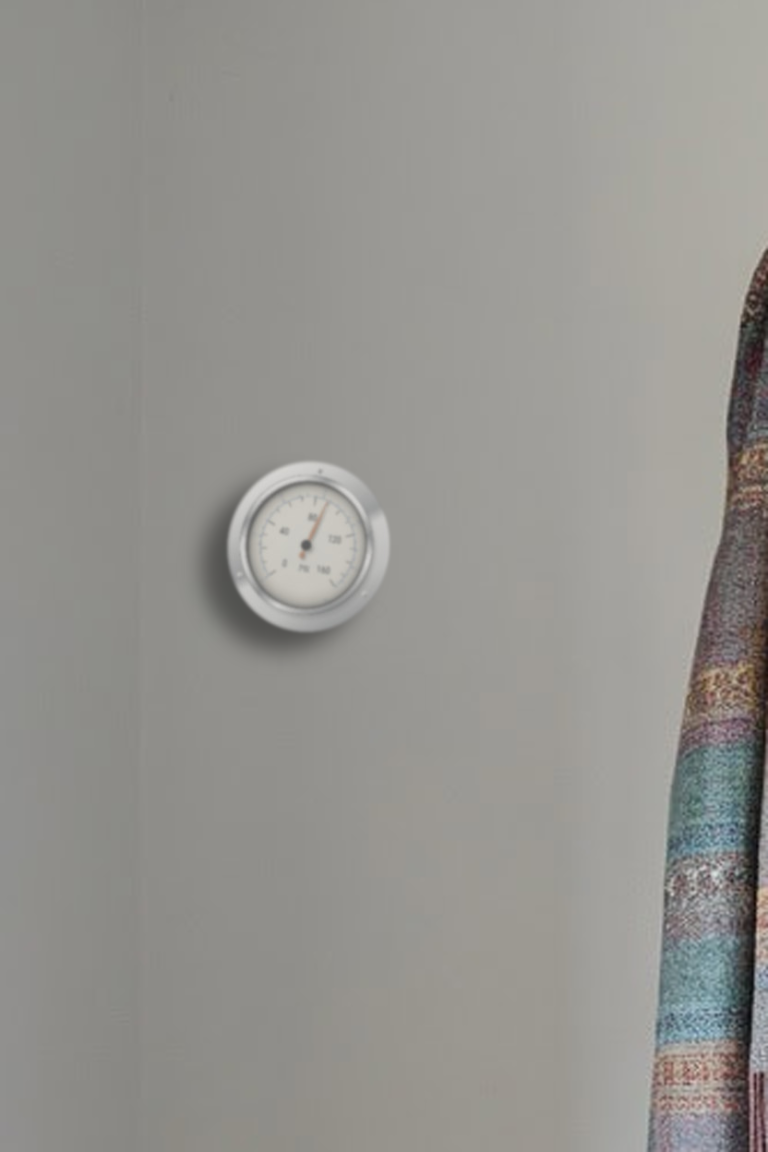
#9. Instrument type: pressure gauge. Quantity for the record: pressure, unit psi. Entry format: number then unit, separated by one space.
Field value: 90 psi
